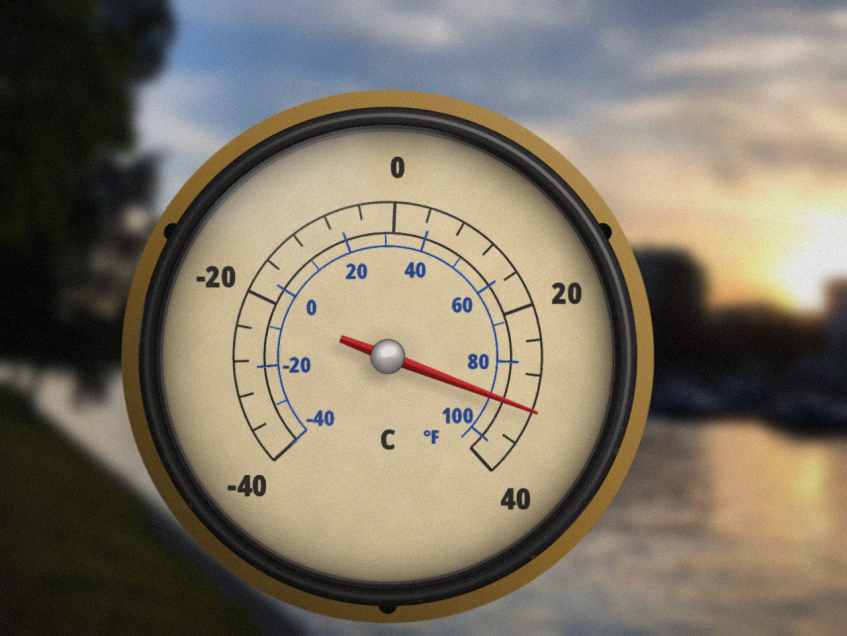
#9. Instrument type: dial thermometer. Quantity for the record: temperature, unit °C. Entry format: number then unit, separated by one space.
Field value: 32 °C
